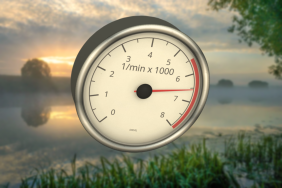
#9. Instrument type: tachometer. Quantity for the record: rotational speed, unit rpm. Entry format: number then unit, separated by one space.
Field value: 6500 rpm
